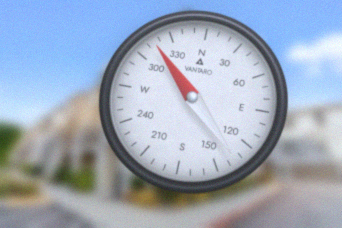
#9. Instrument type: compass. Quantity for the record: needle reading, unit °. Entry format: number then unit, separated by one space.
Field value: 315 °
